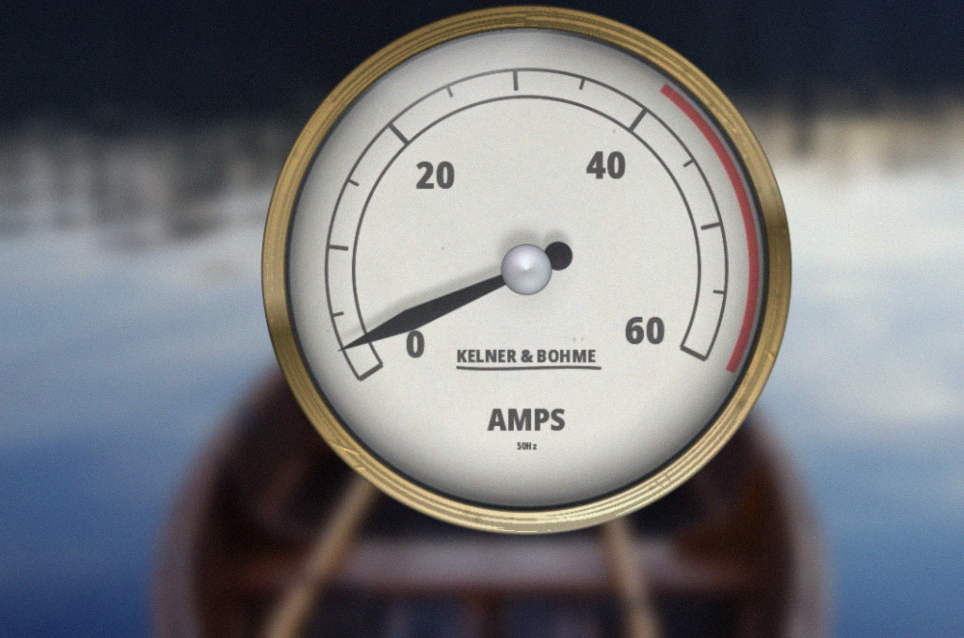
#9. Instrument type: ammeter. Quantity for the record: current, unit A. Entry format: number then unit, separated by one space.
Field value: 2.5 A
